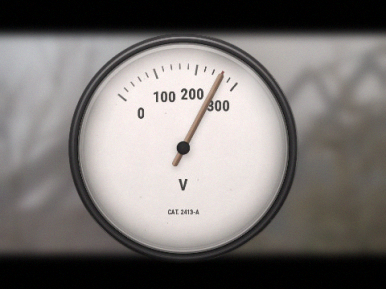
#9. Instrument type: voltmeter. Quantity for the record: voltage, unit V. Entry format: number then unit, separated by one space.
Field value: 260 V
